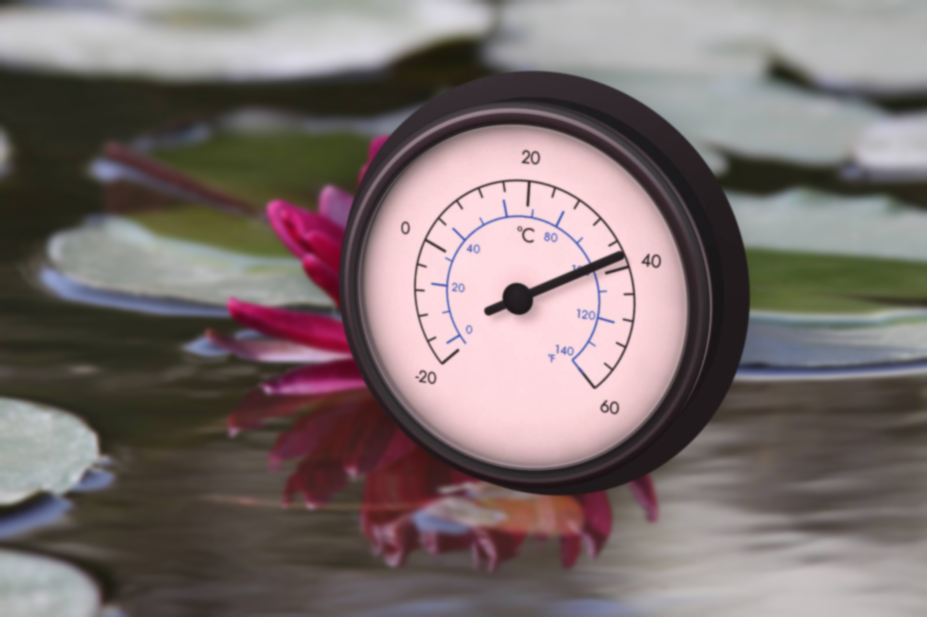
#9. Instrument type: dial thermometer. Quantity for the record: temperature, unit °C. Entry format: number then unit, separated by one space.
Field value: 38 °C
